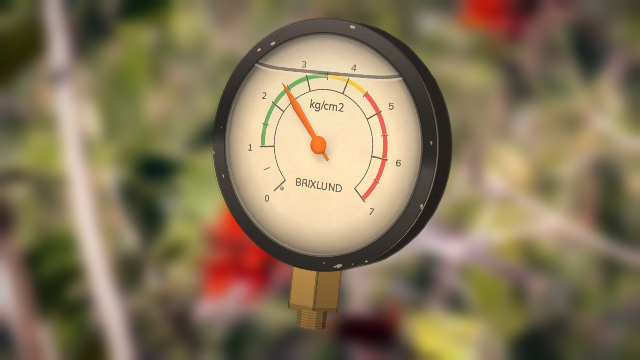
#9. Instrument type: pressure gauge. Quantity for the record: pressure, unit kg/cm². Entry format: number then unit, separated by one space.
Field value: 2.5 kg/cm²
